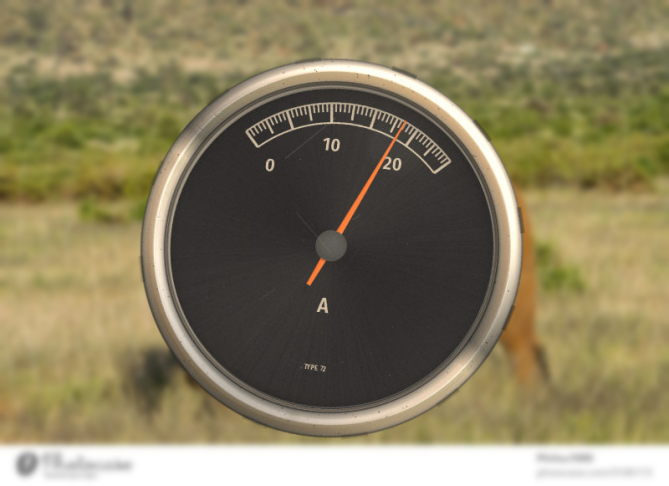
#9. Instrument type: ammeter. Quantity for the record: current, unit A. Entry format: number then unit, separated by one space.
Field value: 18.5 A
